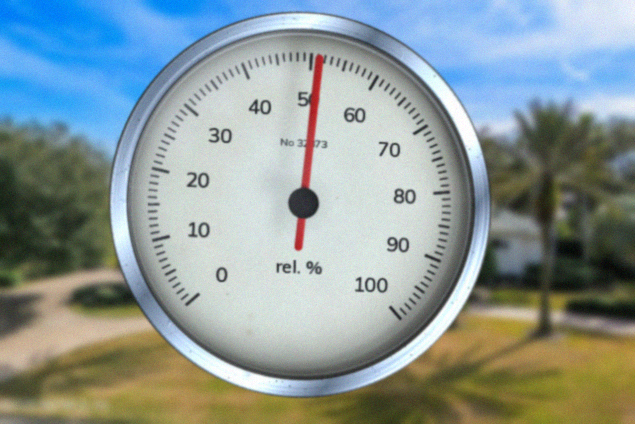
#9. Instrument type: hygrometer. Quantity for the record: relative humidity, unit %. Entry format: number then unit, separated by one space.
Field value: 51 %
